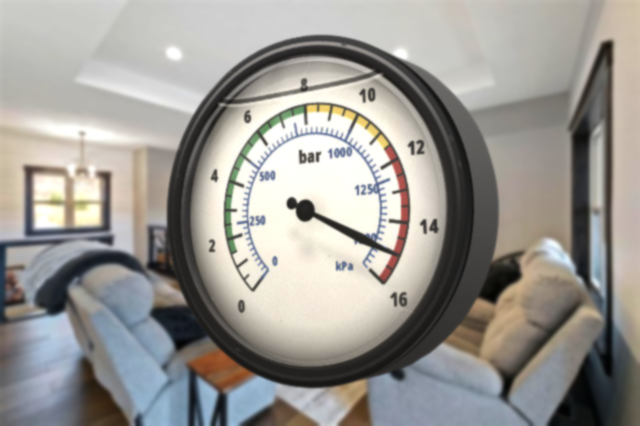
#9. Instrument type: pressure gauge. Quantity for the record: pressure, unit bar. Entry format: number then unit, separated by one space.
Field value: 15 bar
